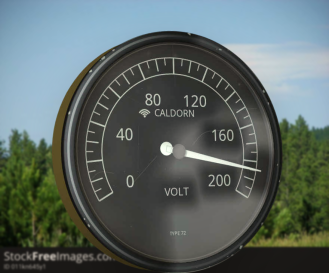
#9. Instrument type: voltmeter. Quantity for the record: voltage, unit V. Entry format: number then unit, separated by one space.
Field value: 185 V
